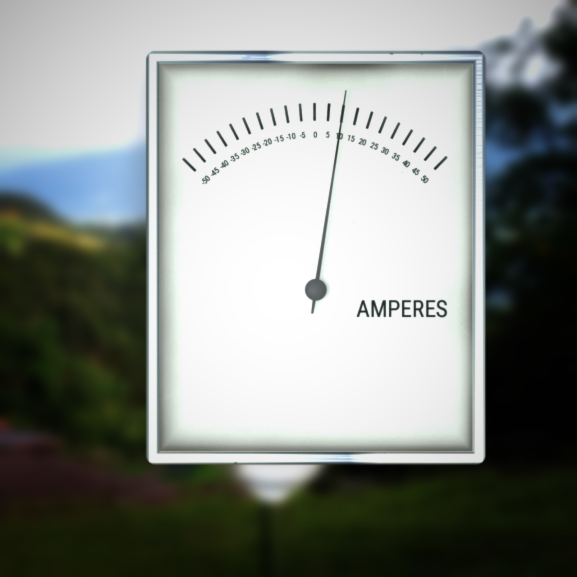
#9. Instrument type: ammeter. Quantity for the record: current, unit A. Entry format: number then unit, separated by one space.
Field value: 10 A
